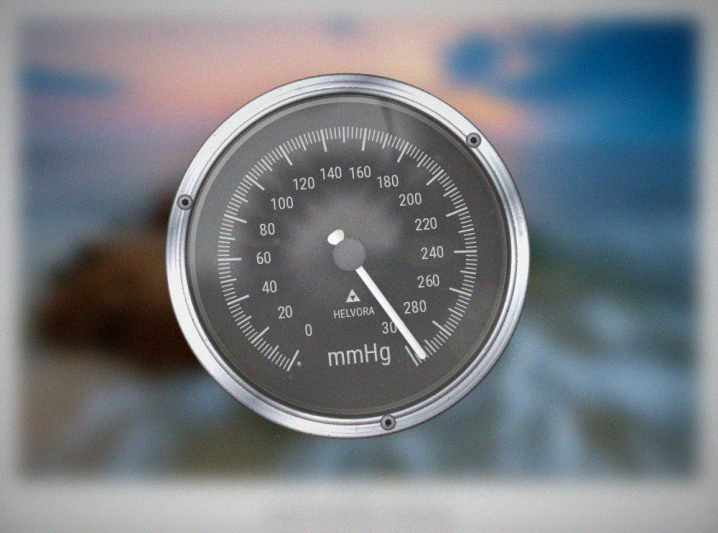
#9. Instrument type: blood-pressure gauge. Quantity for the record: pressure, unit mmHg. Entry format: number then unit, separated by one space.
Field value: 296 mmHg
